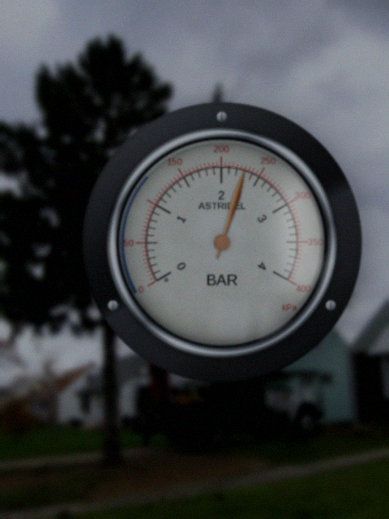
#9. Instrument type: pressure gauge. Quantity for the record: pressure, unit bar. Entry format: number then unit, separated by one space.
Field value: 2.3 bar
